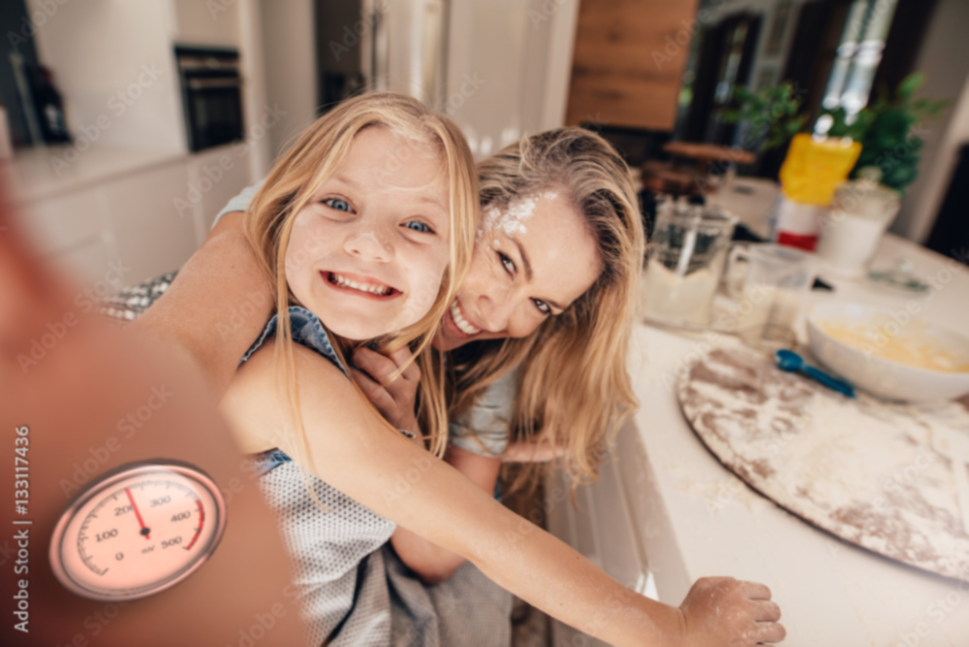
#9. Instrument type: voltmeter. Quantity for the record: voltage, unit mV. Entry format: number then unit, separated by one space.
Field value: 225 mV
